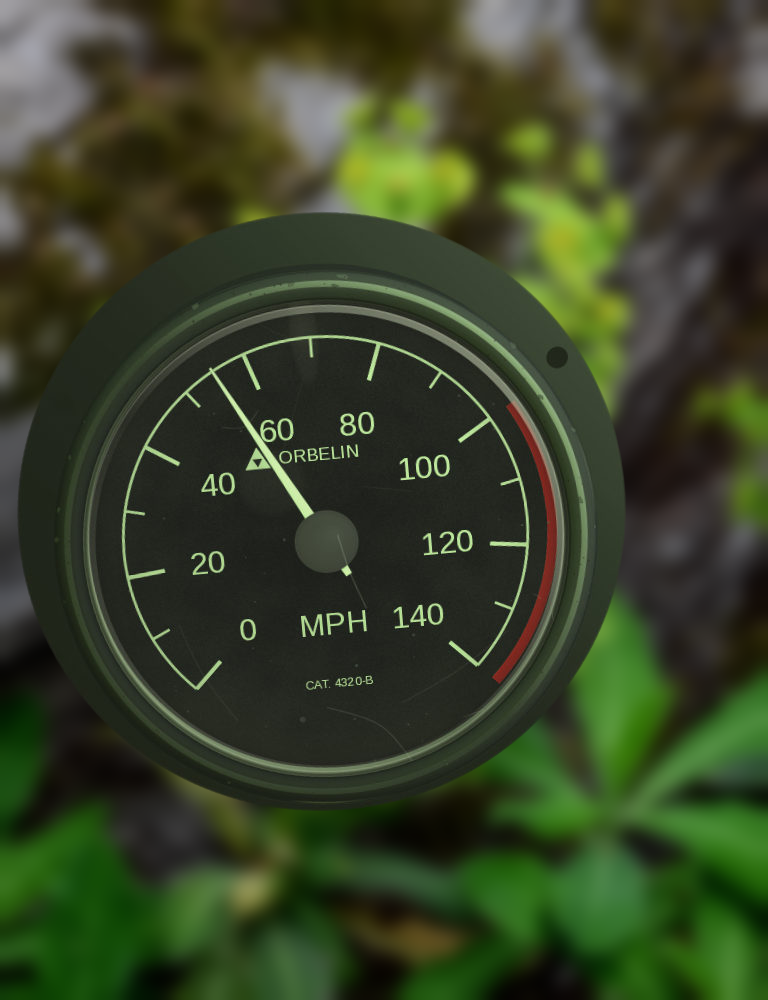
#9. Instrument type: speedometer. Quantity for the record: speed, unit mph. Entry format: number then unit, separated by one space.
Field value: 55 mph
